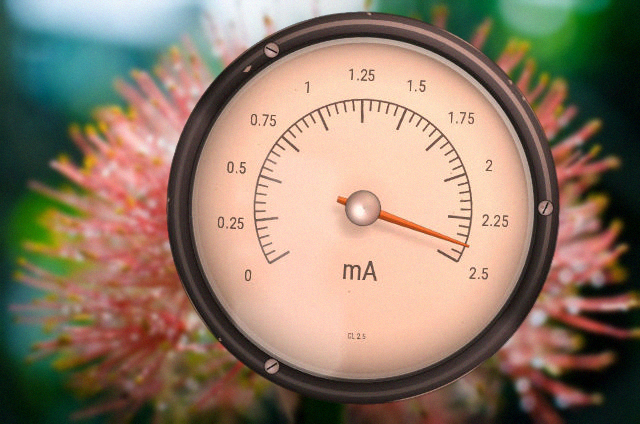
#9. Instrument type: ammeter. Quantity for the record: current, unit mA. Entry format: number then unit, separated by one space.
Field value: 2.4 mA
